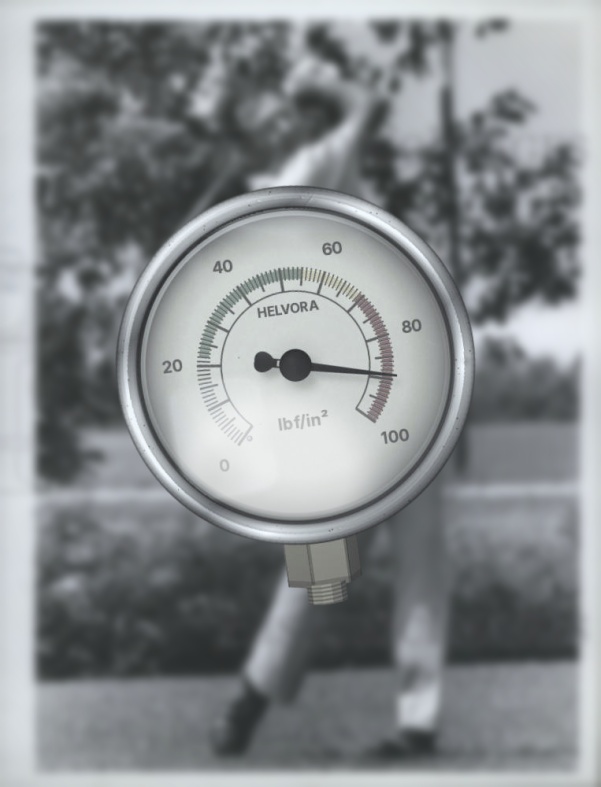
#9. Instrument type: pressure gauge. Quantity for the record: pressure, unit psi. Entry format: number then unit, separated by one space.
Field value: 89 psi
